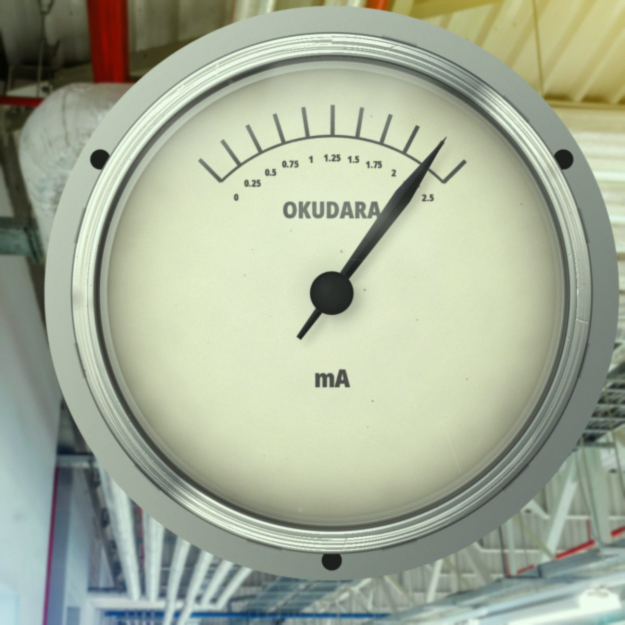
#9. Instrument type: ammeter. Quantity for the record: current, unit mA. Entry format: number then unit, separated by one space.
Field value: 2.25 mA
